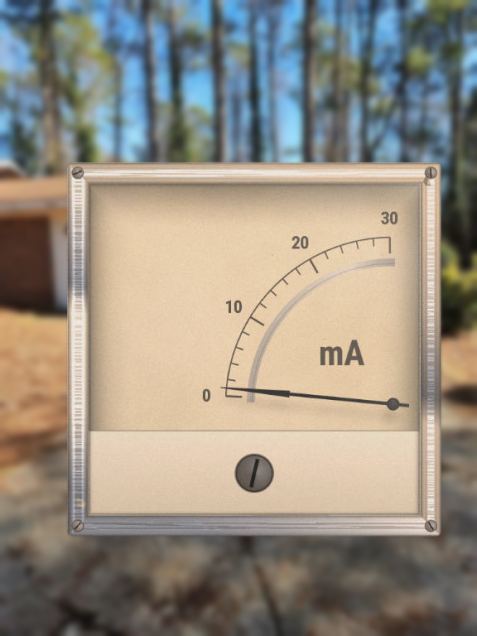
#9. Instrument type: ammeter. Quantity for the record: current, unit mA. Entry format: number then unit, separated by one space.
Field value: 1 mA
